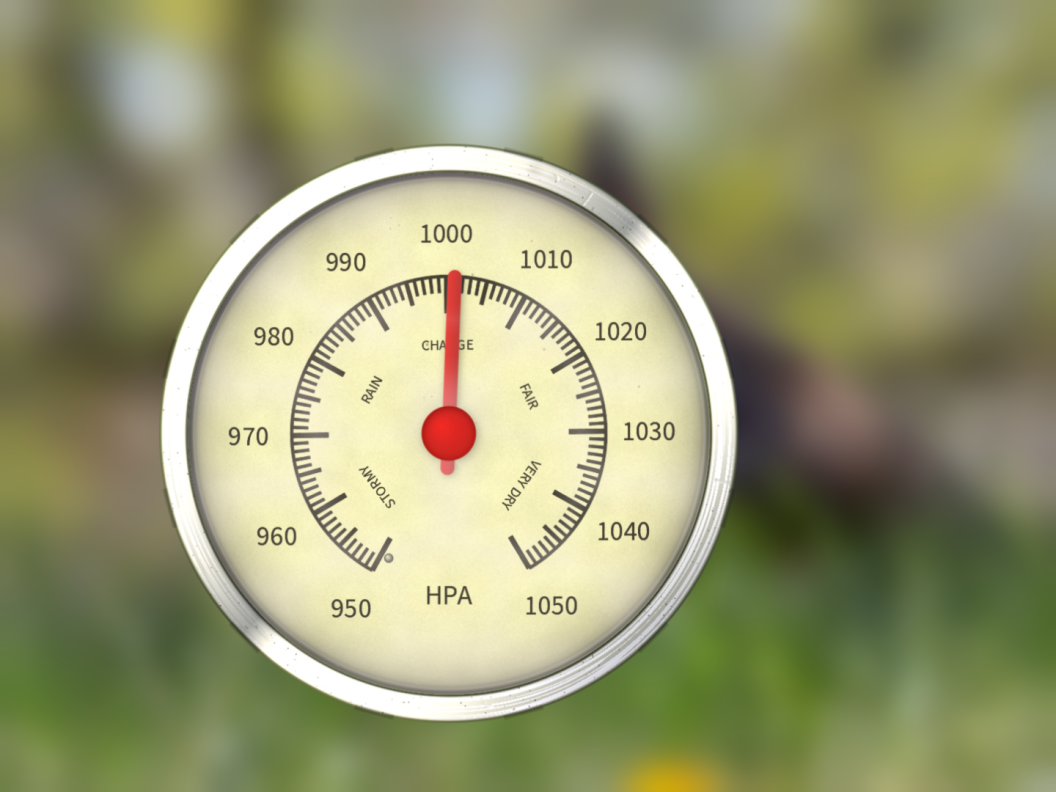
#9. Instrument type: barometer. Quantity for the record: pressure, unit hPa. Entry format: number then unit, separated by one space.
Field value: 1001 hPa
